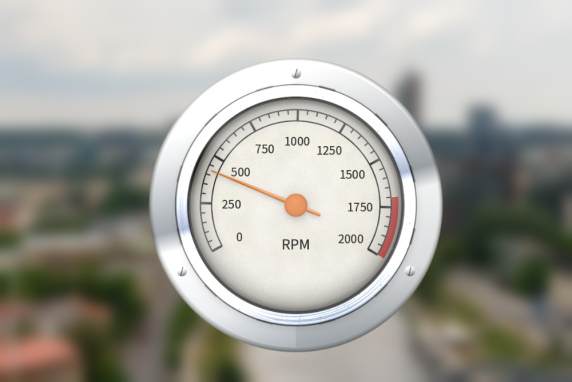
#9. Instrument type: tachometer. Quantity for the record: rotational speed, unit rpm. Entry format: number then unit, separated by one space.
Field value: 425 rpm
